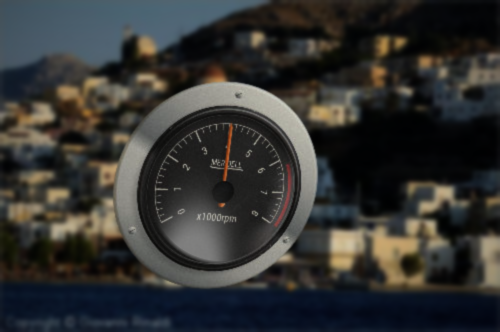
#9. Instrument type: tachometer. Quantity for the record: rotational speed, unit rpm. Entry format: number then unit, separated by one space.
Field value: 4000 rpm
